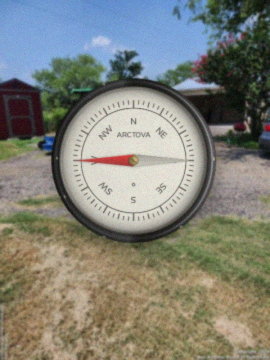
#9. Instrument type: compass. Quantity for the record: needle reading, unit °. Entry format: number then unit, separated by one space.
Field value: 270 °
